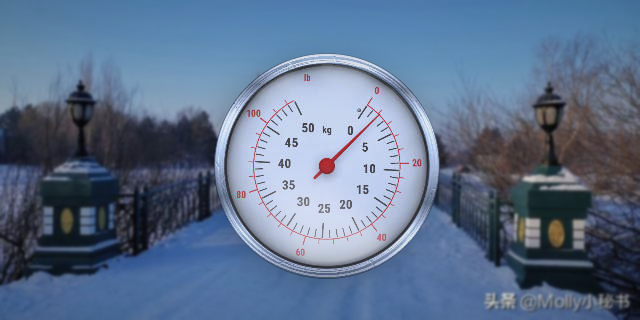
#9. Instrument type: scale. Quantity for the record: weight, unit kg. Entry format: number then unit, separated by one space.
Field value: 2 kg
